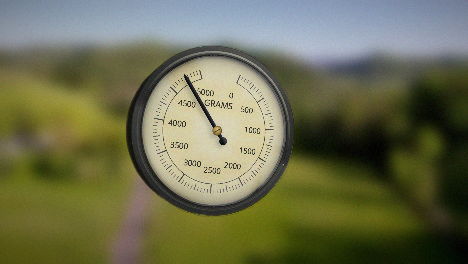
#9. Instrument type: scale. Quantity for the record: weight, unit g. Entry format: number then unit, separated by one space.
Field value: 4750 g
